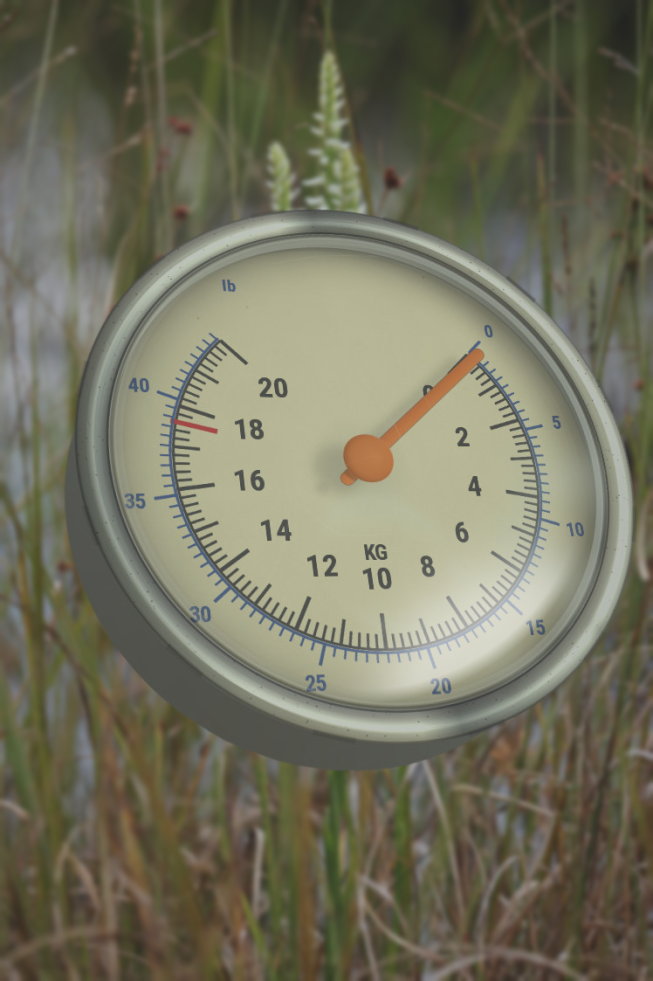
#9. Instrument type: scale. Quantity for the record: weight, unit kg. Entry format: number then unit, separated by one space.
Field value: 0.2 kg
